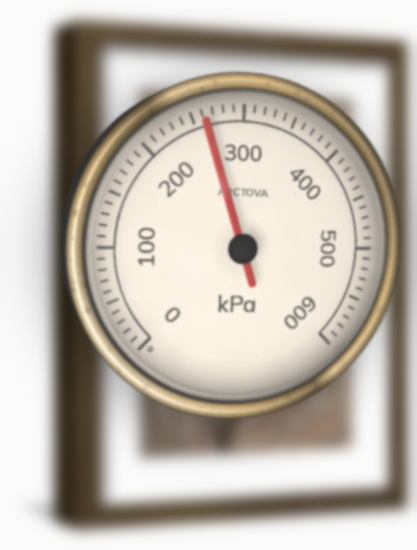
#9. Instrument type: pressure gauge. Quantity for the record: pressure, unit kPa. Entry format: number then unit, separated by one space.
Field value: 260 kPa
